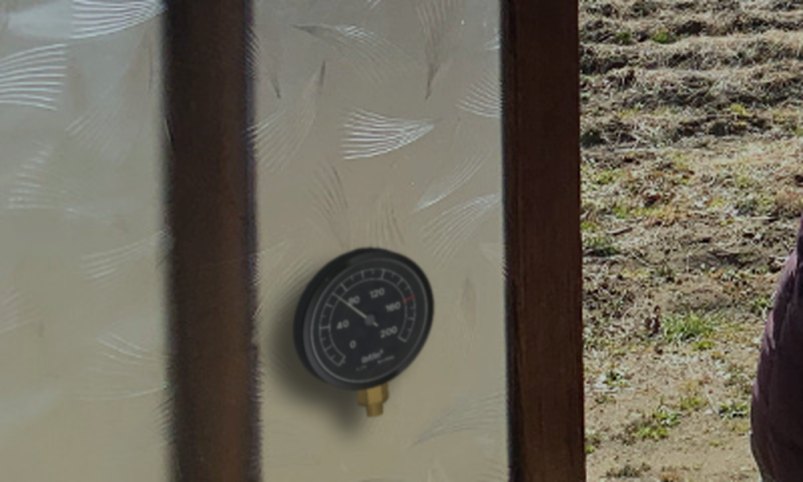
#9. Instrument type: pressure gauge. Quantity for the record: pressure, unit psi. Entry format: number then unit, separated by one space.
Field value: 70 psi
